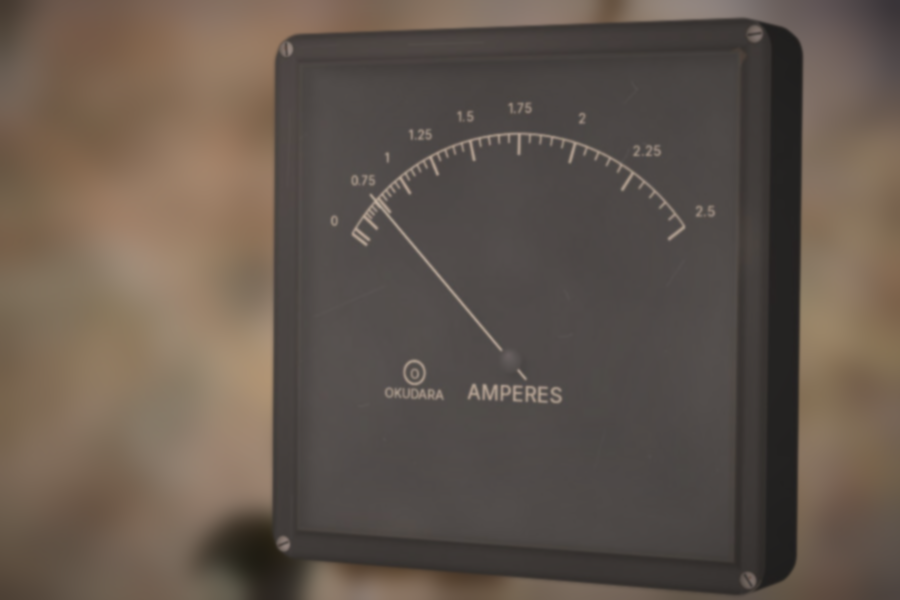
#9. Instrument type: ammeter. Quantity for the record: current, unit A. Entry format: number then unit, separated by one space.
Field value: 0.75 A
